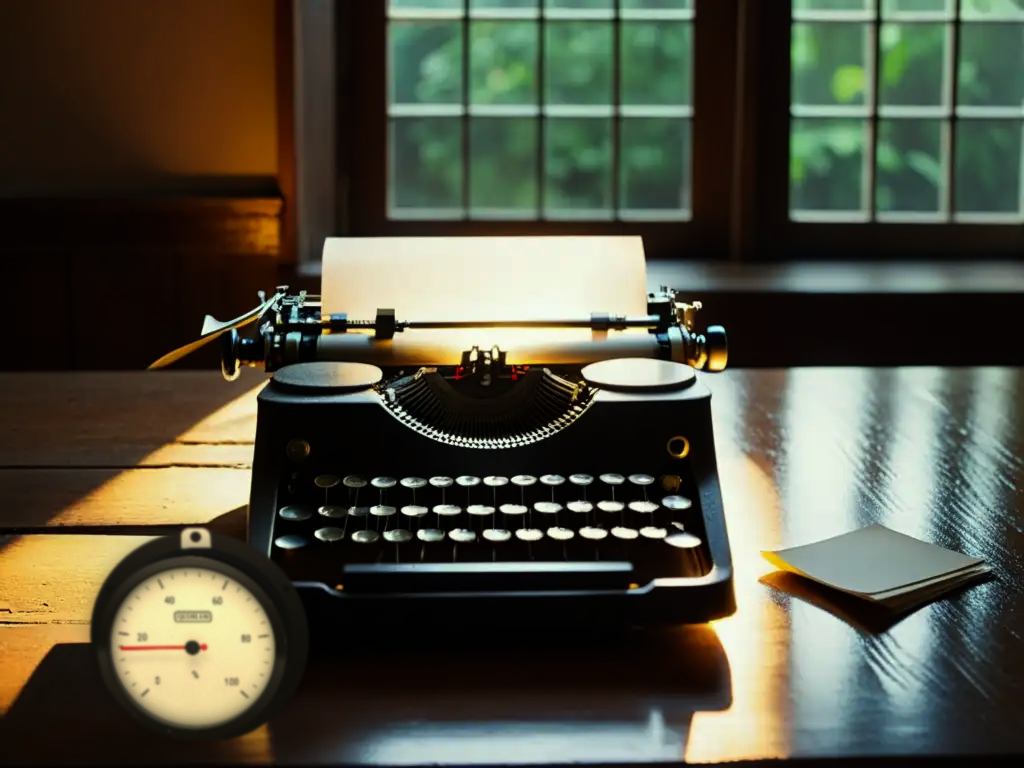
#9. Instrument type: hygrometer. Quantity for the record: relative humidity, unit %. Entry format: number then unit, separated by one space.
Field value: 16 %
